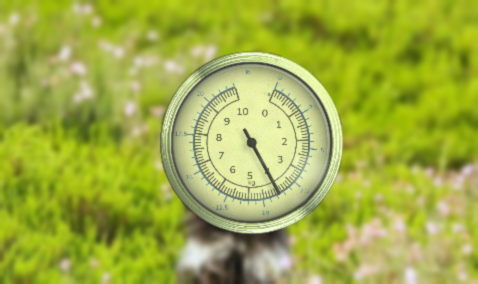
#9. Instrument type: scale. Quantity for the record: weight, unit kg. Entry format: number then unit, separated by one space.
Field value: 4 kg
